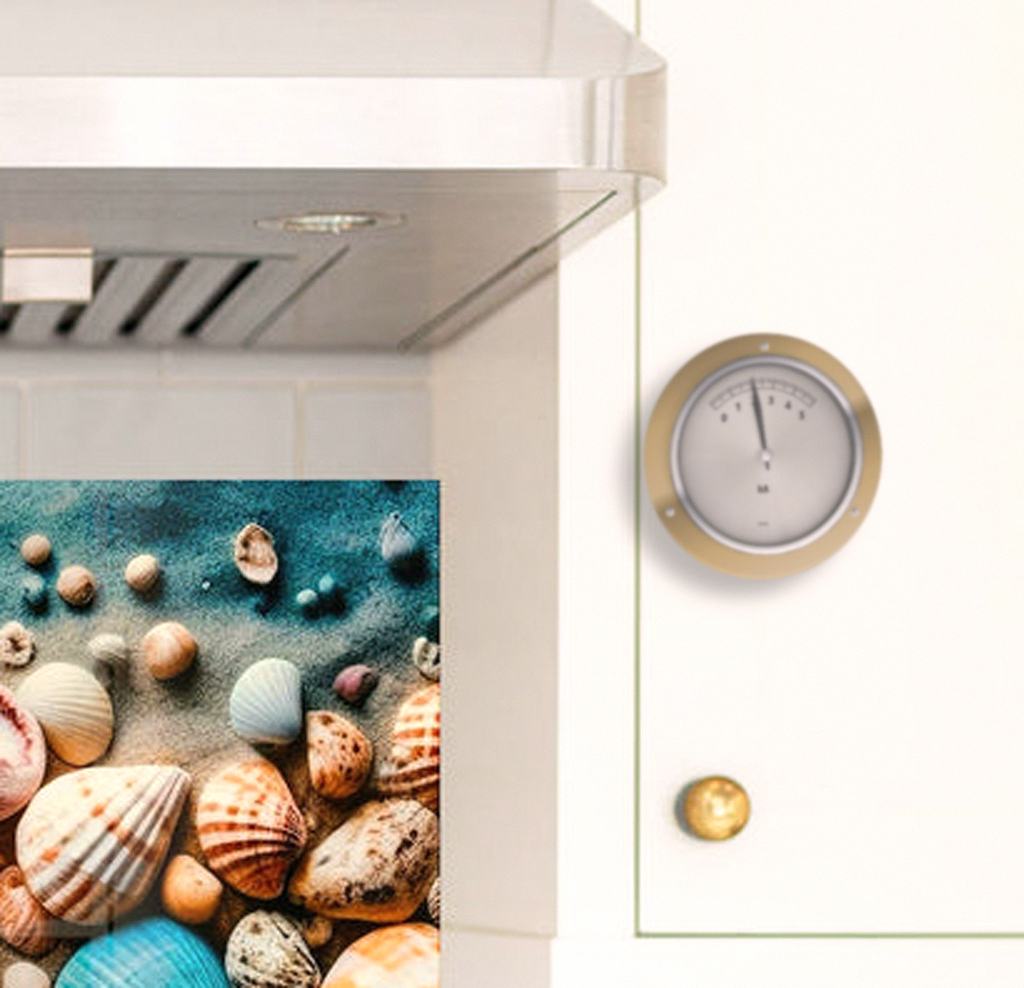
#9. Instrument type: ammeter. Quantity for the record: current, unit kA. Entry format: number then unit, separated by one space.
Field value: 2 kA
